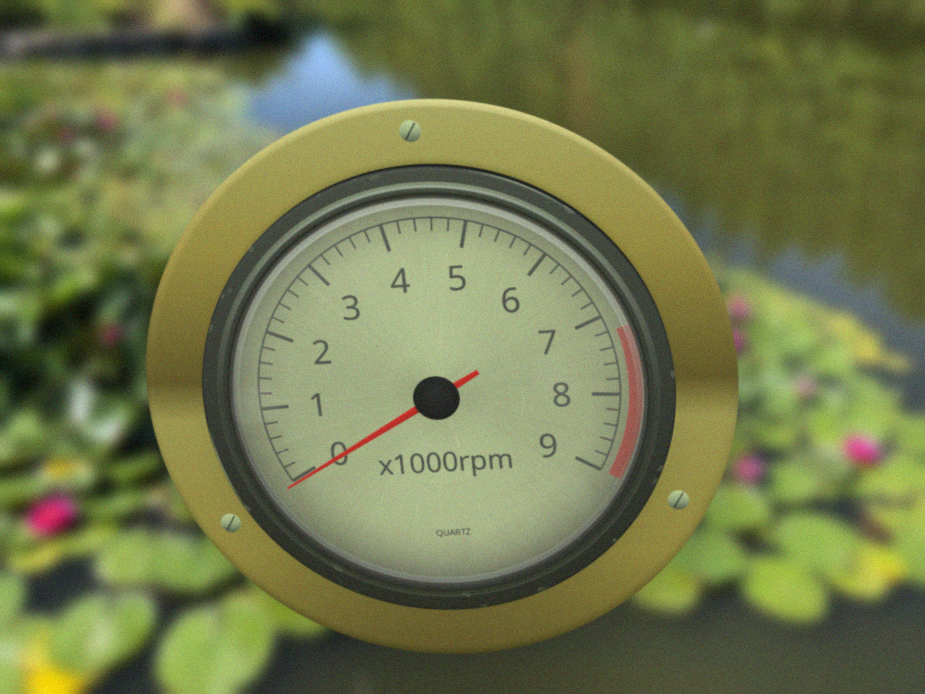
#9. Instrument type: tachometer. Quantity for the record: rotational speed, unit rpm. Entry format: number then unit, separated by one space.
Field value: 0 rpm
